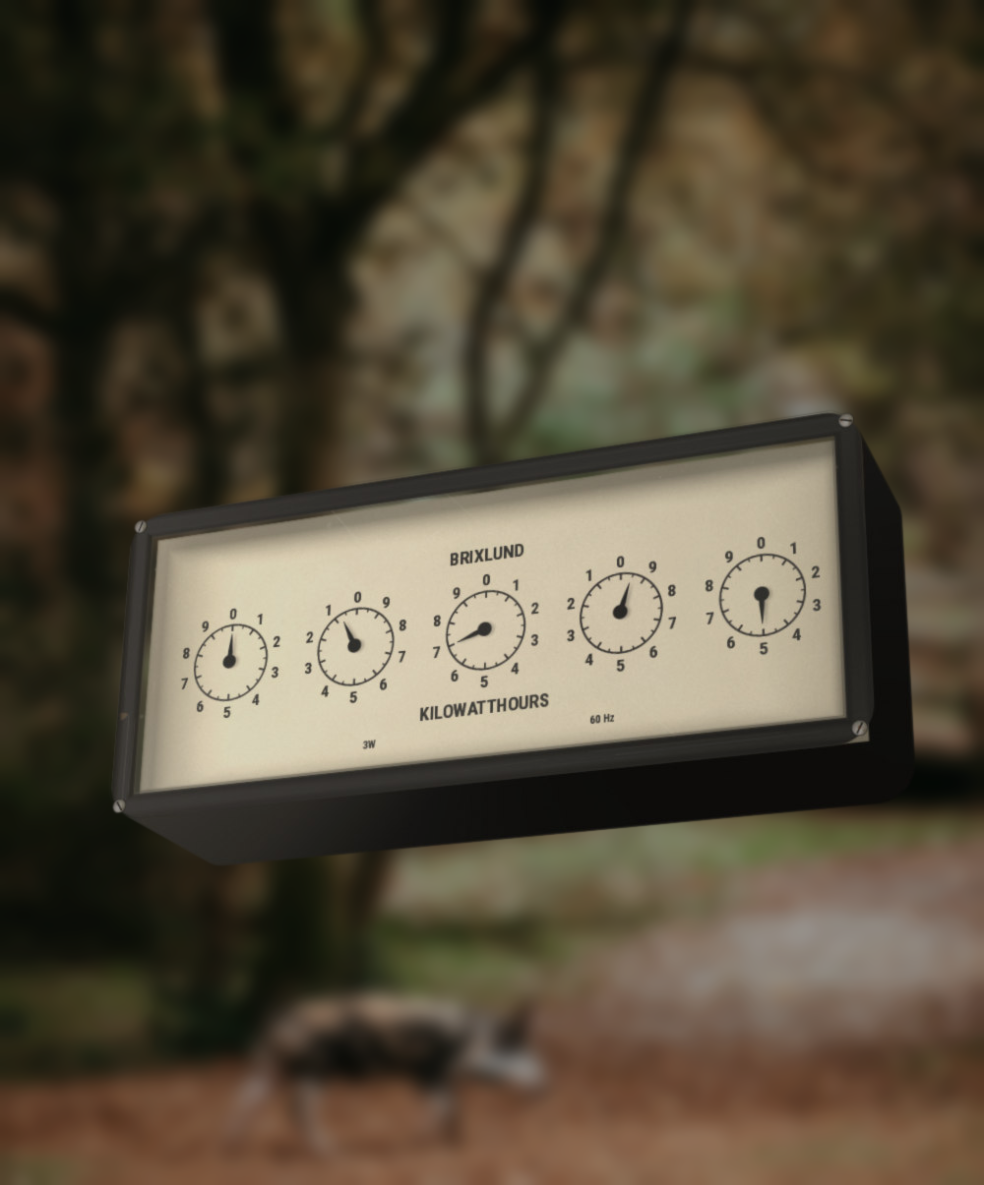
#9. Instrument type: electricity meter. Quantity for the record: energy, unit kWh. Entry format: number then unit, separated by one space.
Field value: 695 kWh
